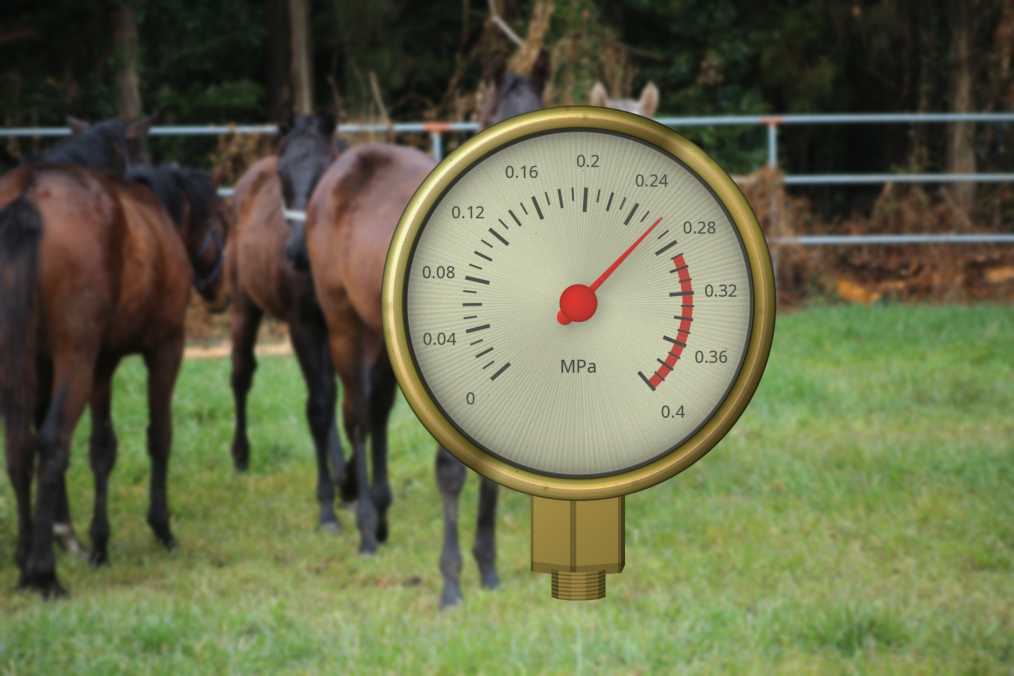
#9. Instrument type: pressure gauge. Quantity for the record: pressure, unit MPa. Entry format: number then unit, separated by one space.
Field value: 0.26 MPa
